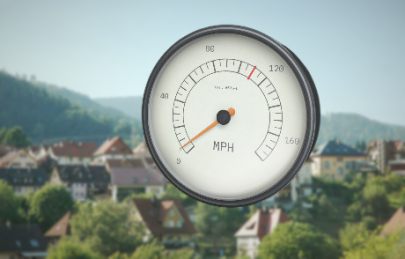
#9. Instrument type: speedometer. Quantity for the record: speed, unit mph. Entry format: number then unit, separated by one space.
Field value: 5 mph
